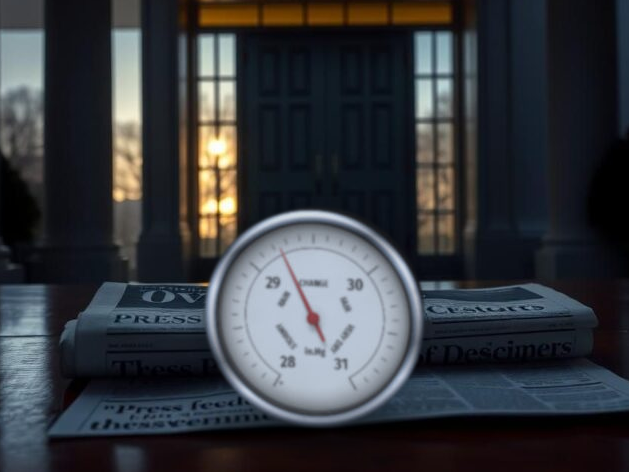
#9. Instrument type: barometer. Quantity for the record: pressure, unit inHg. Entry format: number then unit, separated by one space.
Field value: 29.25 inHg
